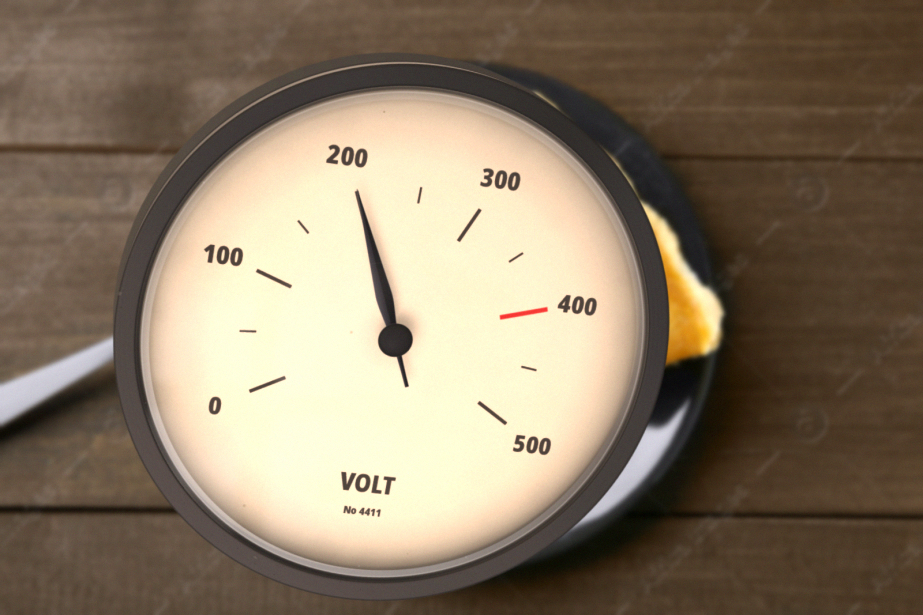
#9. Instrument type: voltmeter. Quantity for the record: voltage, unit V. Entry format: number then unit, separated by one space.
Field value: 200 V
